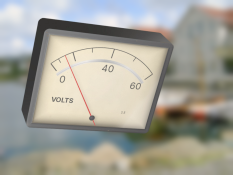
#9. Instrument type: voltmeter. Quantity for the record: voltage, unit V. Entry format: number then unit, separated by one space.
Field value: 15 V
